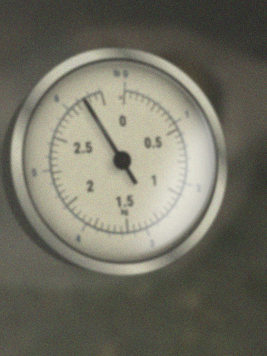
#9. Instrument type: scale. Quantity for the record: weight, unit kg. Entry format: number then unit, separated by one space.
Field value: 2.85 kg
